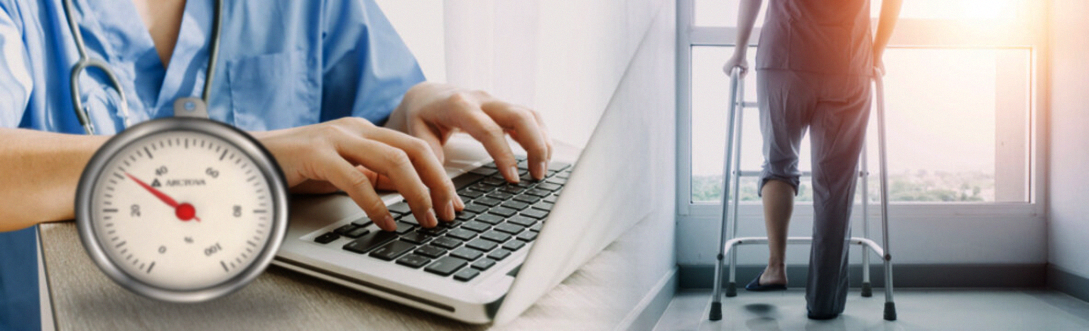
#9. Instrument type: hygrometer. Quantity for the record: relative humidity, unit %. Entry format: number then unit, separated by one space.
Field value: 32 %
